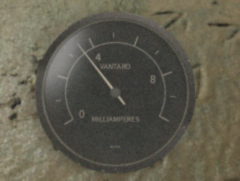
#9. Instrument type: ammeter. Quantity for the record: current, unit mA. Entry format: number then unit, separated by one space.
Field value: 3.5 mA
